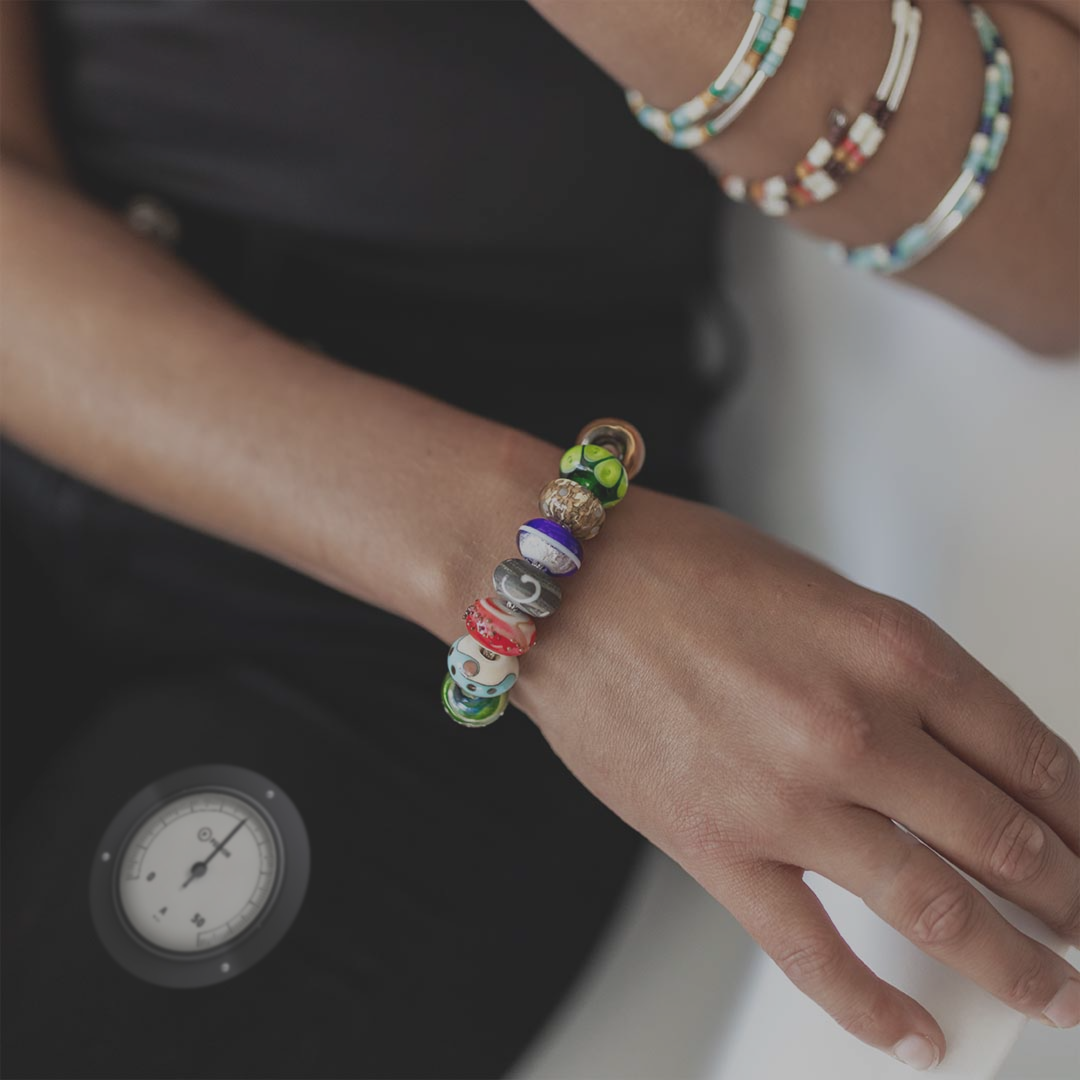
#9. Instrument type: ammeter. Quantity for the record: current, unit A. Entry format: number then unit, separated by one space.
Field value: 25 A
